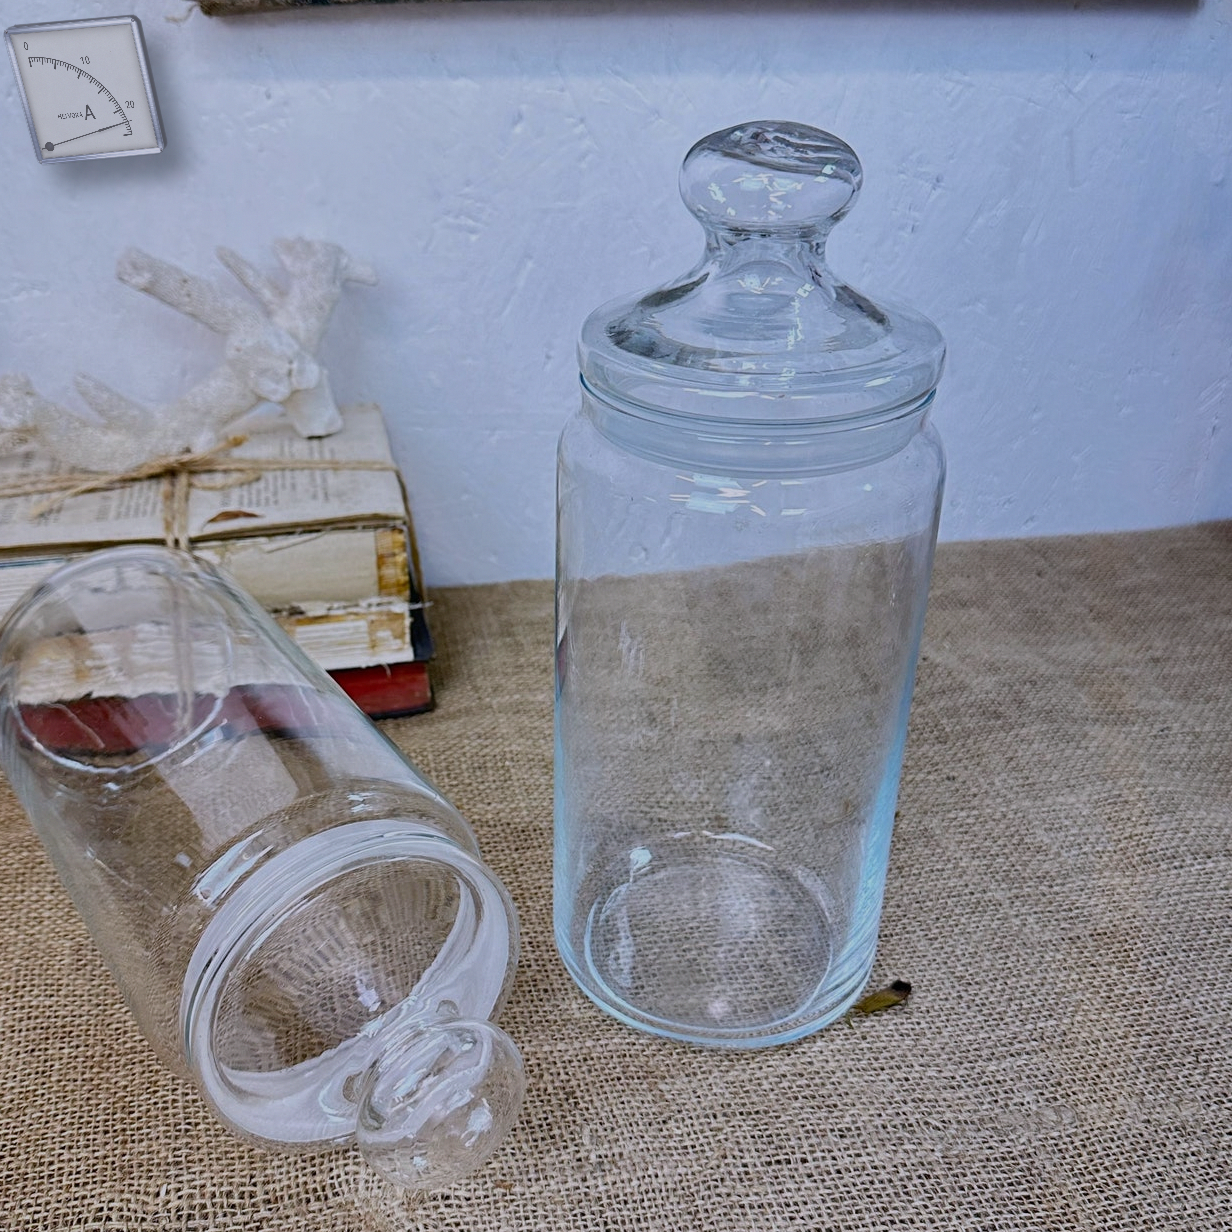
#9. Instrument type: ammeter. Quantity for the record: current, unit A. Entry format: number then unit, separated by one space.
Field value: 22.5 A
